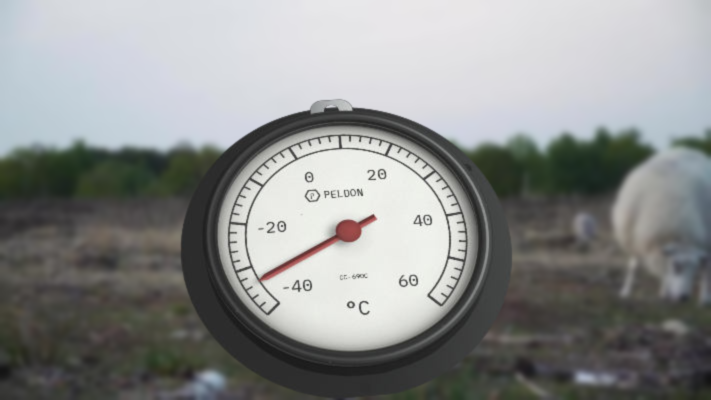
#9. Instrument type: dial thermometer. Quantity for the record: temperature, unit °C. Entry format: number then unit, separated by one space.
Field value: -34 °C
